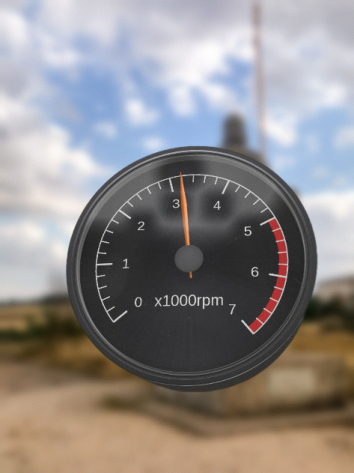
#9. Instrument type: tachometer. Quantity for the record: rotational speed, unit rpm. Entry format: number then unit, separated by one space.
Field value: 3200 rpm
